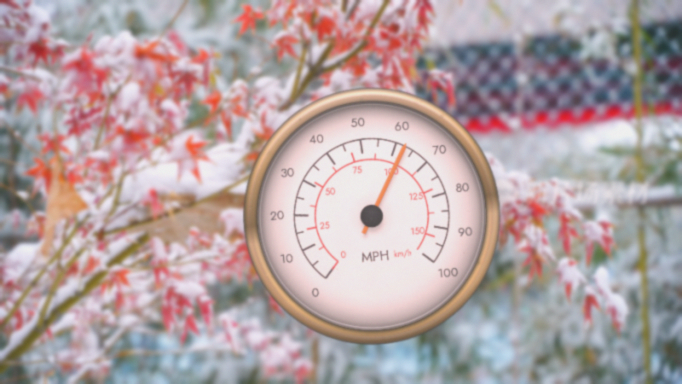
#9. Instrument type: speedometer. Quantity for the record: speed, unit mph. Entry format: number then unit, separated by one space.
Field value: 62.5 mph
